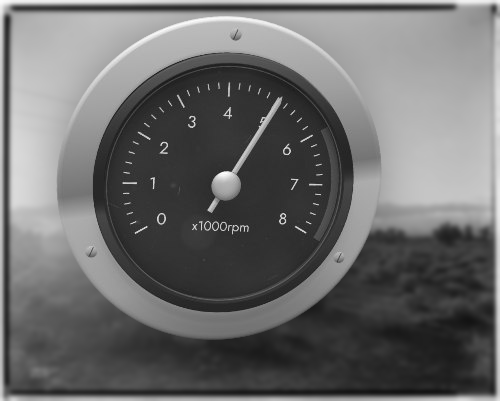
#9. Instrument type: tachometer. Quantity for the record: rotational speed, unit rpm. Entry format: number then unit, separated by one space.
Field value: 5000 rpm
